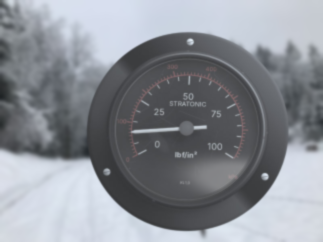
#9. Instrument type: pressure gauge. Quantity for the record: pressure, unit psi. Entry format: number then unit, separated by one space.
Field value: 10 psi
